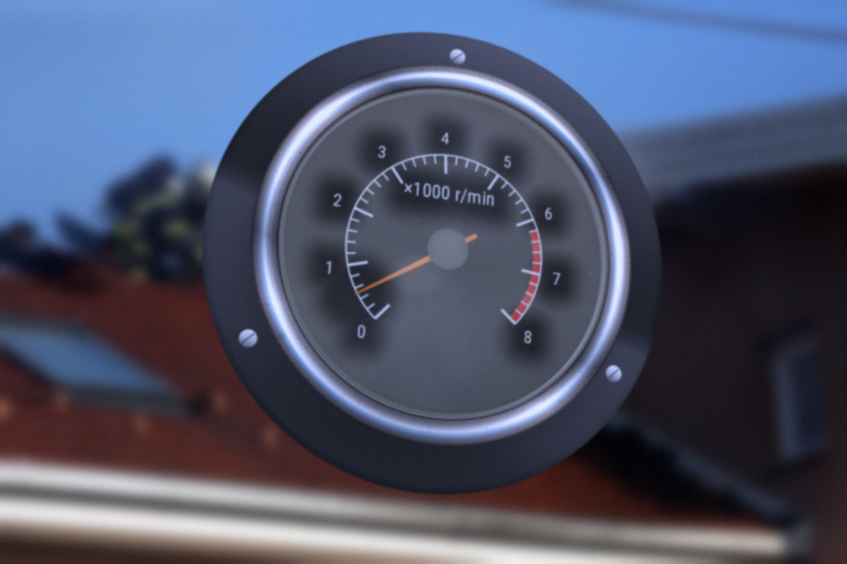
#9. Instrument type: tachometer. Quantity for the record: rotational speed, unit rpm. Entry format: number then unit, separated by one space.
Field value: 500 rpm
